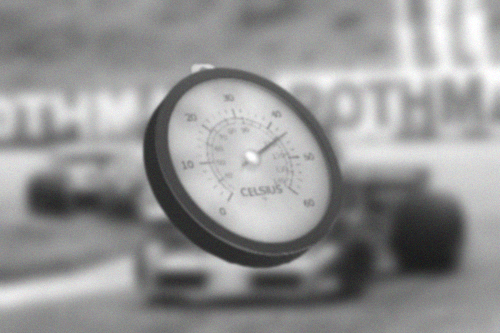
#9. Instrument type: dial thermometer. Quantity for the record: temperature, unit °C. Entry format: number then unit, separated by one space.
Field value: 44 °C
